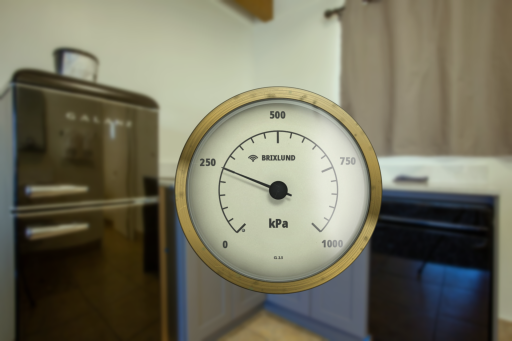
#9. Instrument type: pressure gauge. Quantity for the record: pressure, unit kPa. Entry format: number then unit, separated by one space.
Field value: 250 kPa
